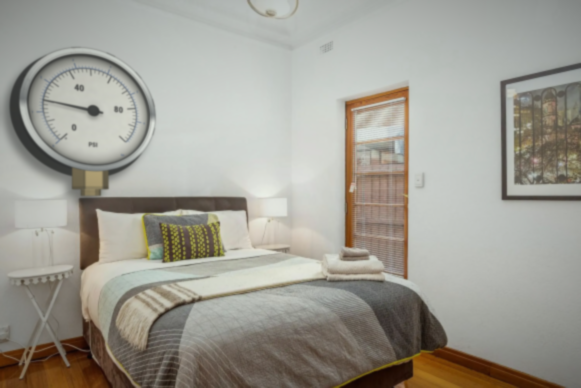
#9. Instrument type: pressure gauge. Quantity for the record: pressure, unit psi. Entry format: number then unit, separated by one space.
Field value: 20 psi
